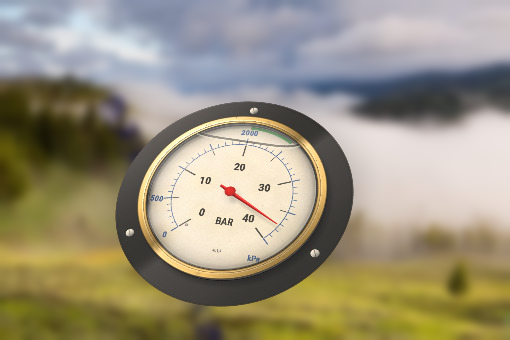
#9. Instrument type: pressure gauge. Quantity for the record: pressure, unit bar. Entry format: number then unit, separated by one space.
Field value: 37.5 bar
